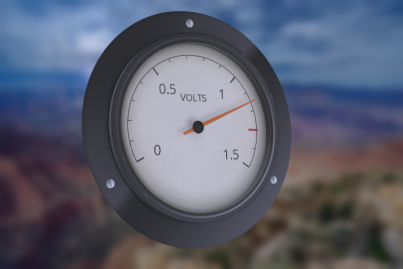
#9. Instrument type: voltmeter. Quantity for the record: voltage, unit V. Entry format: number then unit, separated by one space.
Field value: 1.15 V
